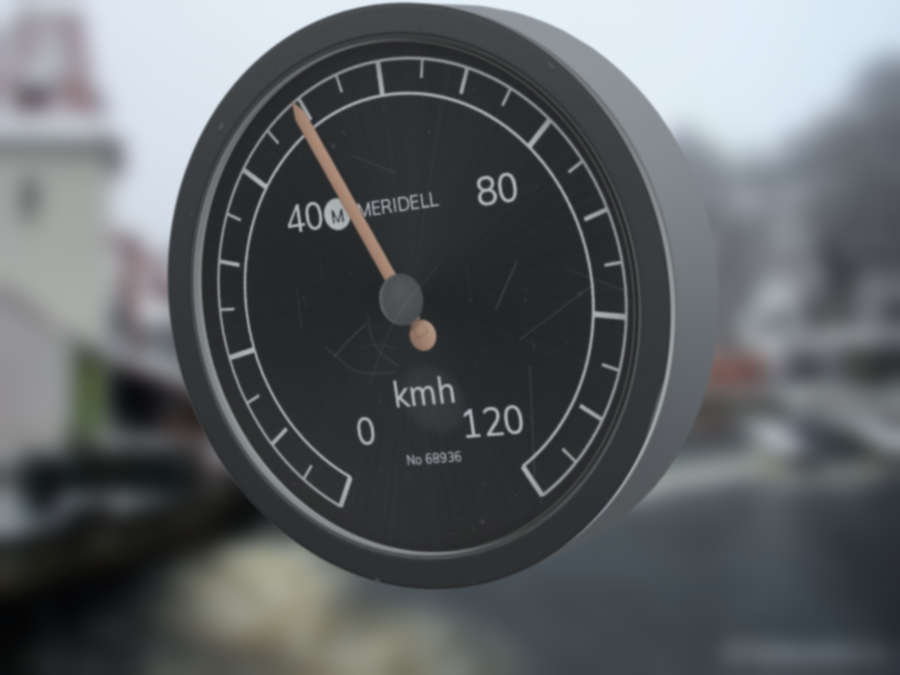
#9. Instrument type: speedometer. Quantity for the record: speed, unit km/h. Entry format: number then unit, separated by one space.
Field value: 50 km/h
